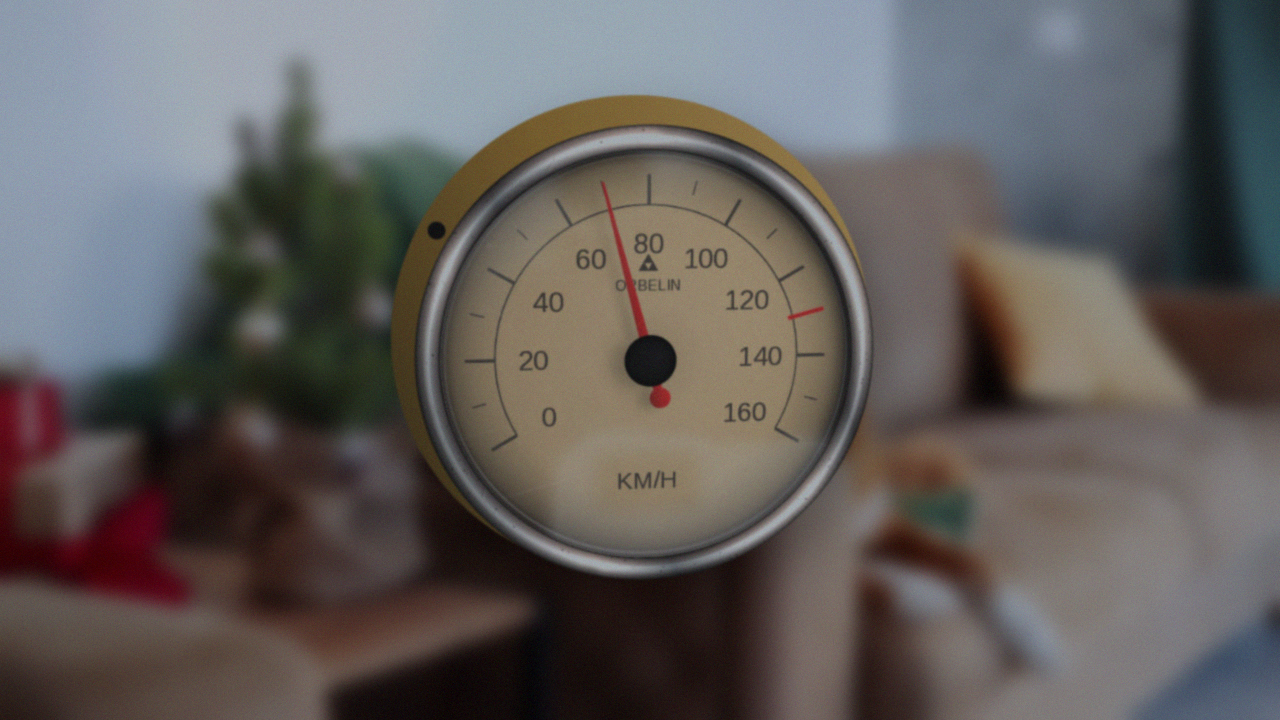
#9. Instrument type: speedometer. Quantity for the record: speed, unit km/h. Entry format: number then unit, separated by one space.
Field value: 70 km/h
